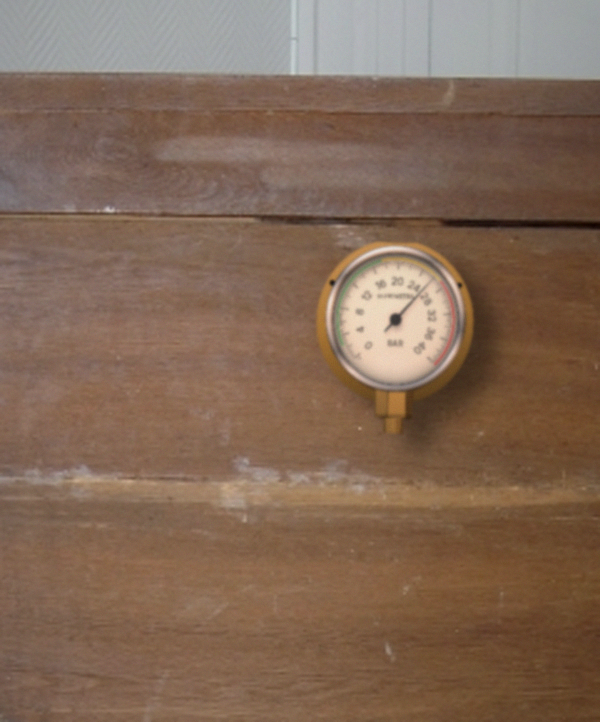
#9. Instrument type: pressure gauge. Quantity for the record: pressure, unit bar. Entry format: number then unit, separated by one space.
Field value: 26 bar
